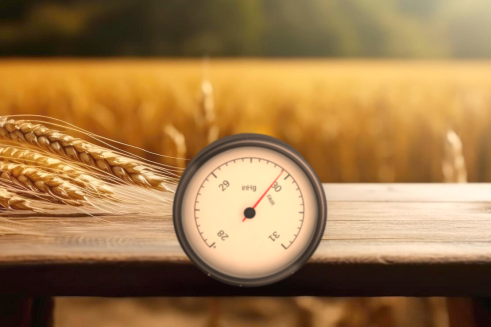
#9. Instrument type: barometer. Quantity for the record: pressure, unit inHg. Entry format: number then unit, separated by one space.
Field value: 29.9 inHg
